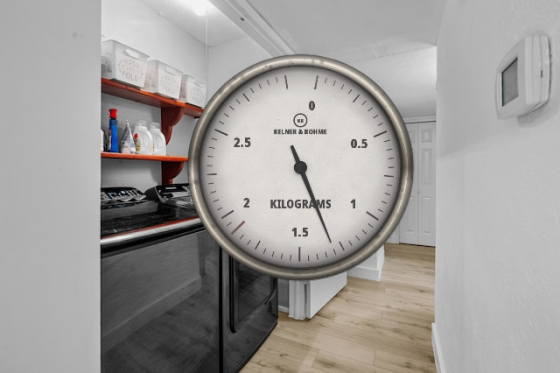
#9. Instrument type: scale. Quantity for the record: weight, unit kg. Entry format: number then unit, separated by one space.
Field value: 1.3 kg
